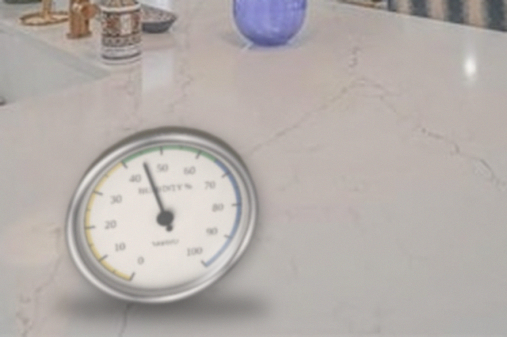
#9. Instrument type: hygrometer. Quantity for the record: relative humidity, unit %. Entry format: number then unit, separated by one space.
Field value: 45 %
